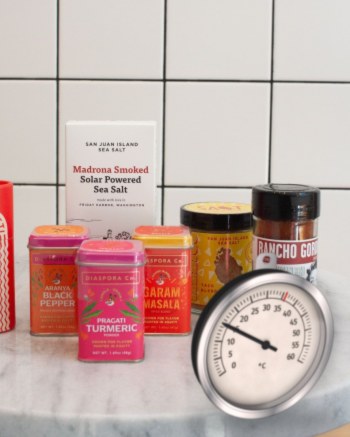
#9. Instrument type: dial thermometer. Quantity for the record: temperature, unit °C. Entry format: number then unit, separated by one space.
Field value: 15 °C
